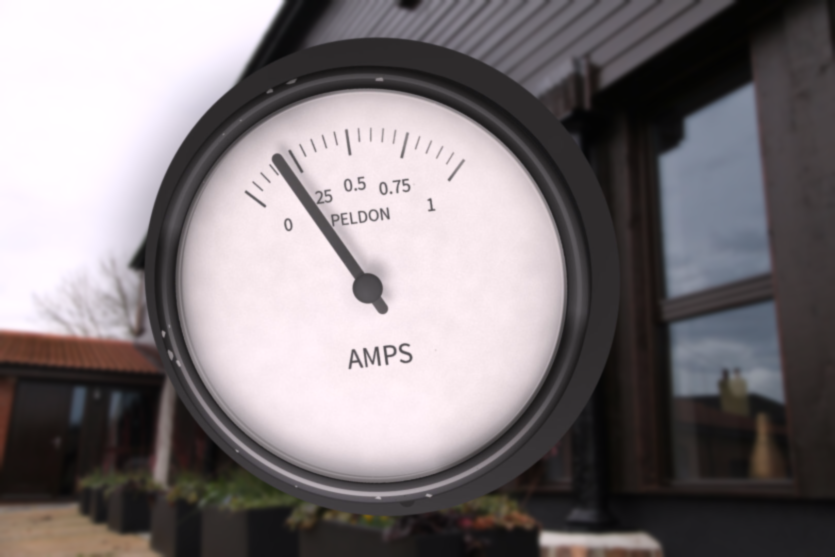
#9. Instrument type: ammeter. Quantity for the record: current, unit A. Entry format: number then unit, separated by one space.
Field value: 0.2 A
